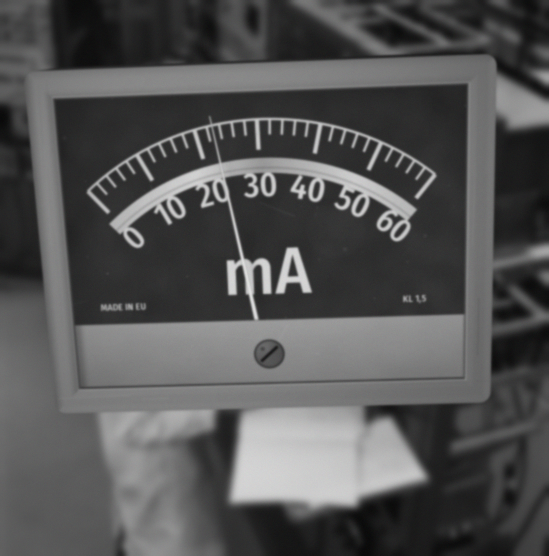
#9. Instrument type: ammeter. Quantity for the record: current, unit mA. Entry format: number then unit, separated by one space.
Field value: 23 mA
